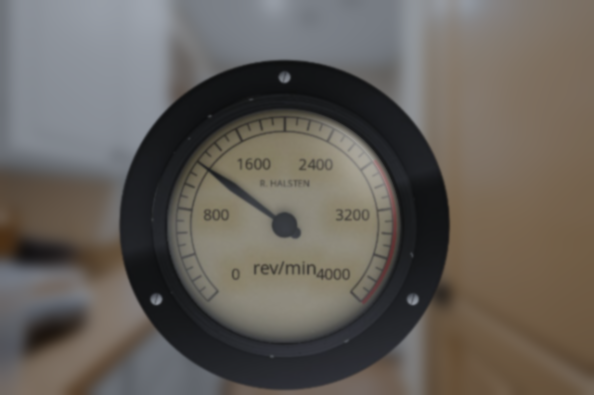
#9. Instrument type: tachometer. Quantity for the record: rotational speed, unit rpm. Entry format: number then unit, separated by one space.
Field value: 1200 rpm
